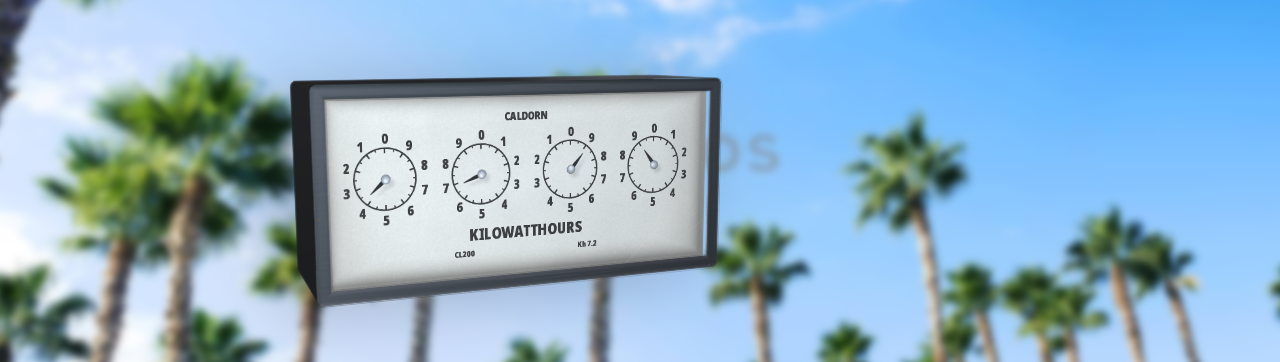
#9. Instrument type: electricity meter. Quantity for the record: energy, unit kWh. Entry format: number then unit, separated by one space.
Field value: 3689 kWh
